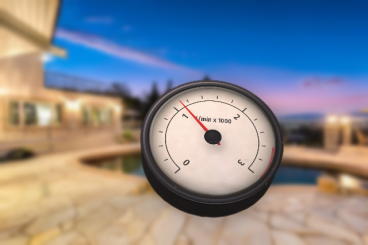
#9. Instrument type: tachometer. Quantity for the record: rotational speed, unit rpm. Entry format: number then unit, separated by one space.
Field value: 1100 rpm
